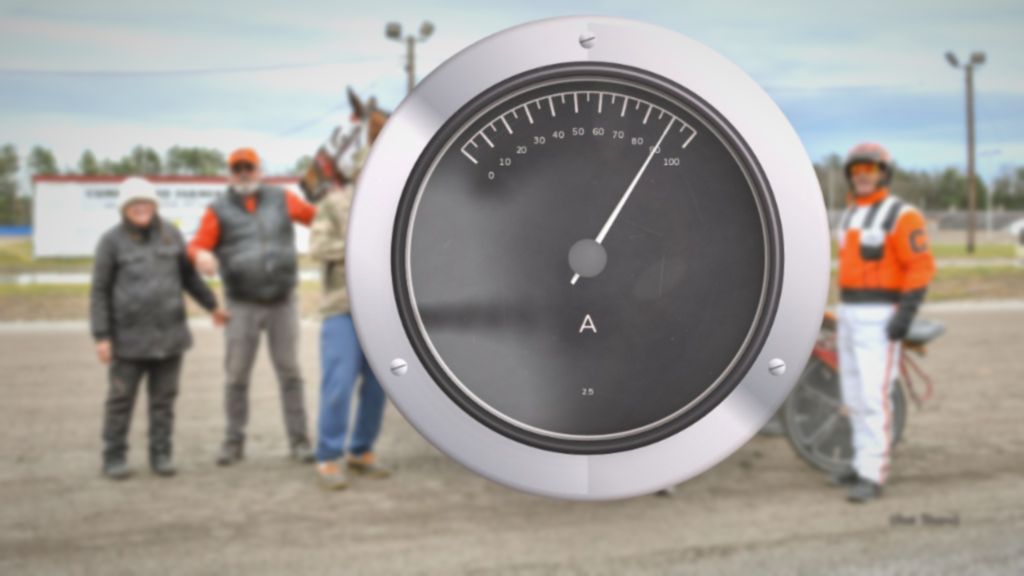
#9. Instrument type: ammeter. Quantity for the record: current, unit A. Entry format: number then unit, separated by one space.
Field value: 90 A
